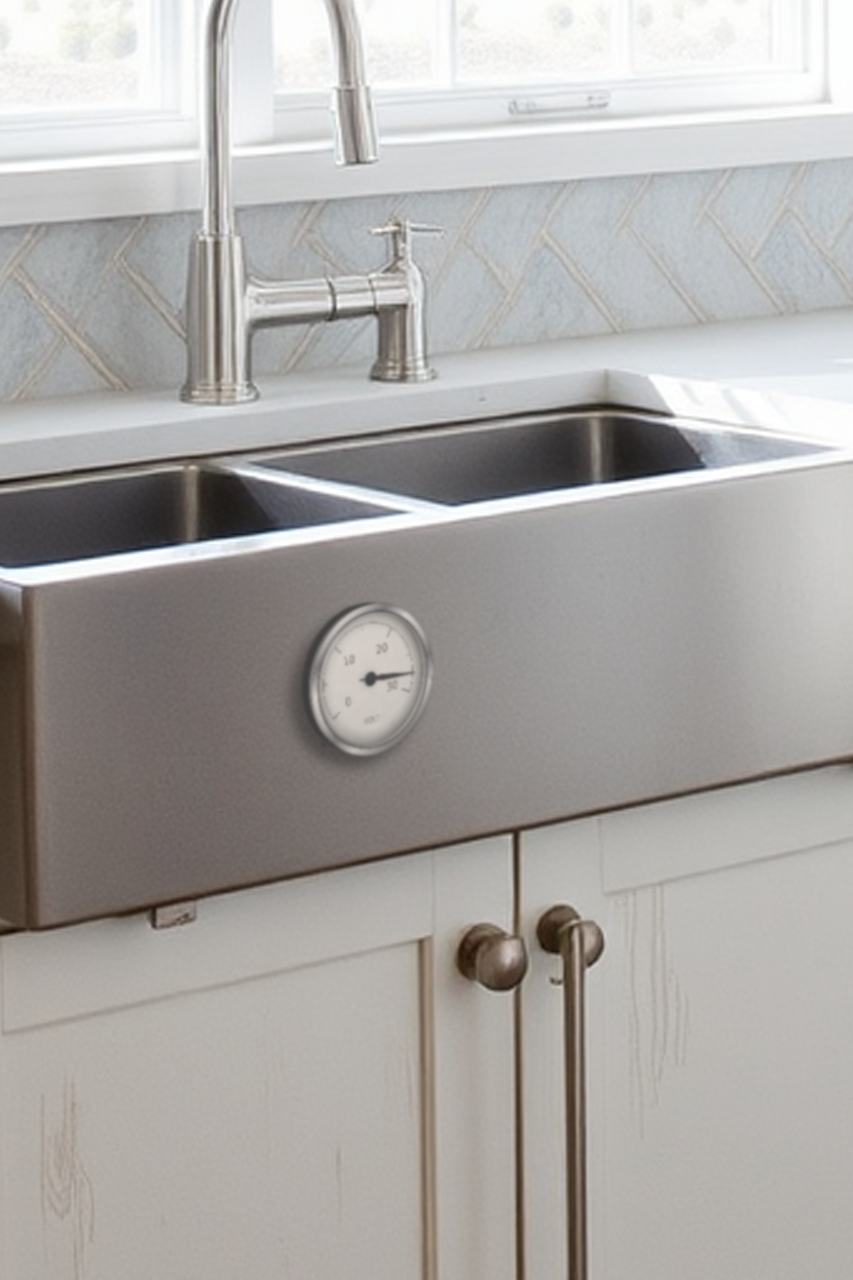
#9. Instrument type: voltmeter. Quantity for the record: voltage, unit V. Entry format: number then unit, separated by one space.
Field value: 27.5 V
